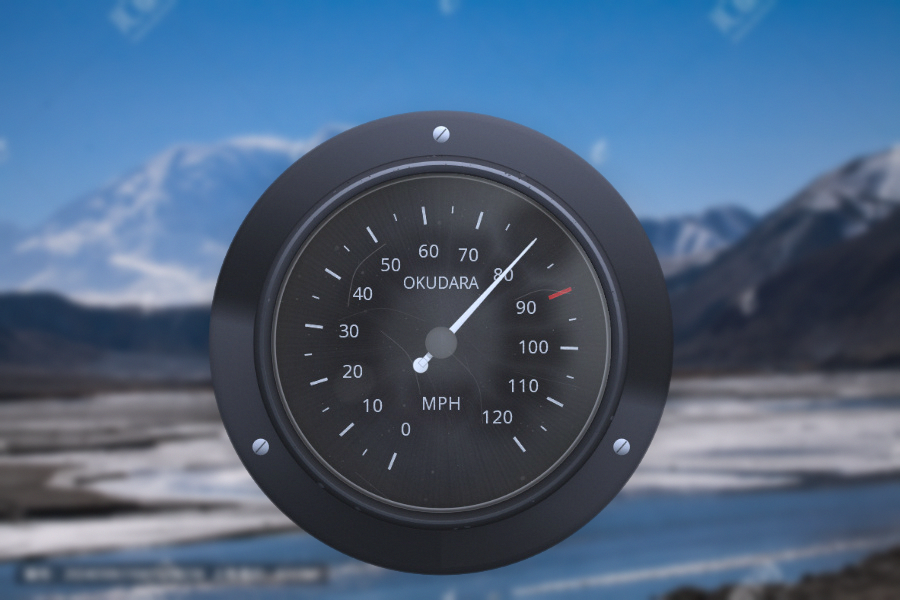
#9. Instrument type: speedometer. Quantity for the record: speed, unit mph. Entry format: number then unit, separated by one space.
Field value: 80 mph
